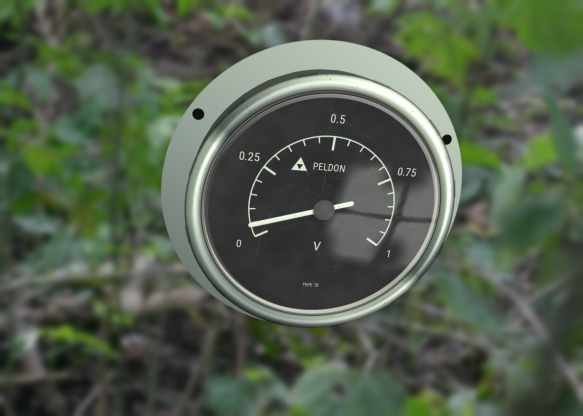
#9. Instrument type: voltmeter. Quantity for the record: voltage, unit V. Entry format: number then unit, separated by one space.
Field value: 0.05 V
